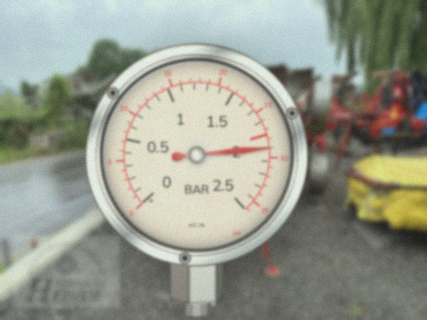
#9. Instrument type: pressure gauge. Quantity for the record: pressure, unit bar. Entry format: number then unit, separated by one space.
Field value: 2 bar
